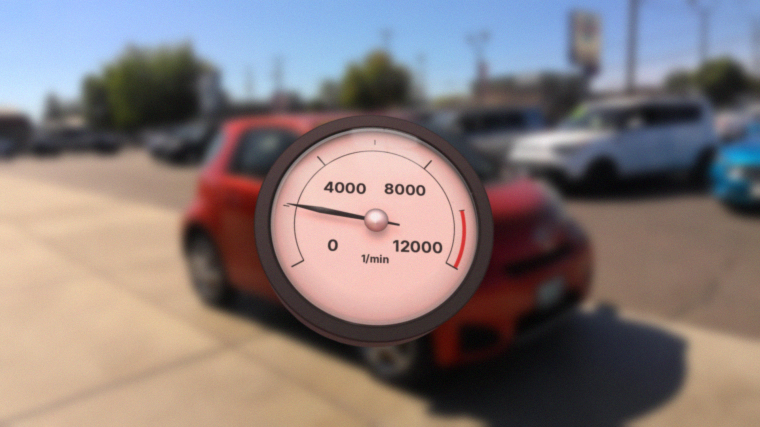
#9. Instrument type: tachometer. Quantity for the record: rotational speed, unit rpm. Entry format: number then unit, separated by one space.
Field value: 2000 rpm
